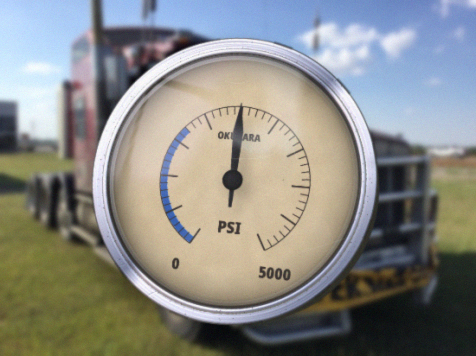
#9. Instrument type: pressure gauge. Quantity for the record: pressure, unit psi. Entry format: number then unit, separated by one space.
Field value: 2500 psi
